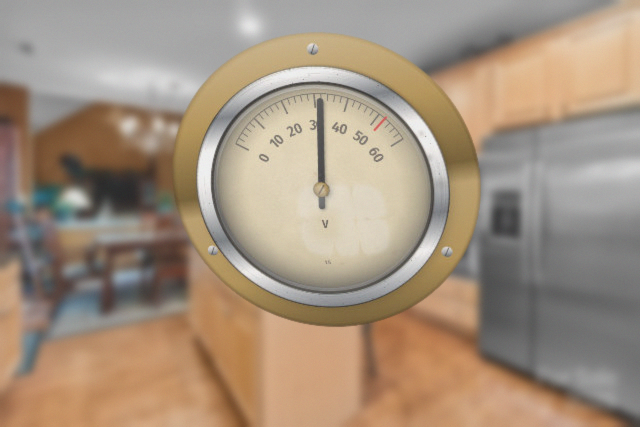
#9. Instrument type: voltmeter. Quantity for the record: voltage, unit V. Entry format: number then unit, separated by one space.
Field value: 32 V
